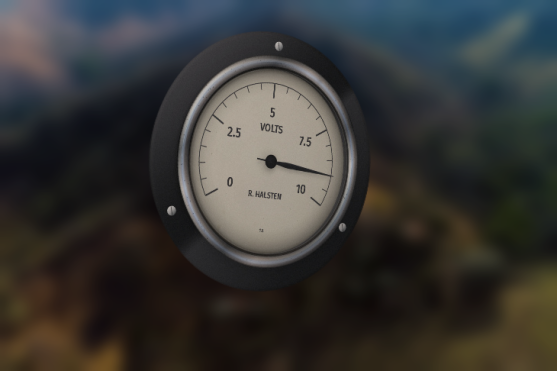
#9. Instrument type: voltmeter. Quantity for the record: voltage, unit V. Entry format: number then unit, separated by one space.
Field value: 9 V
